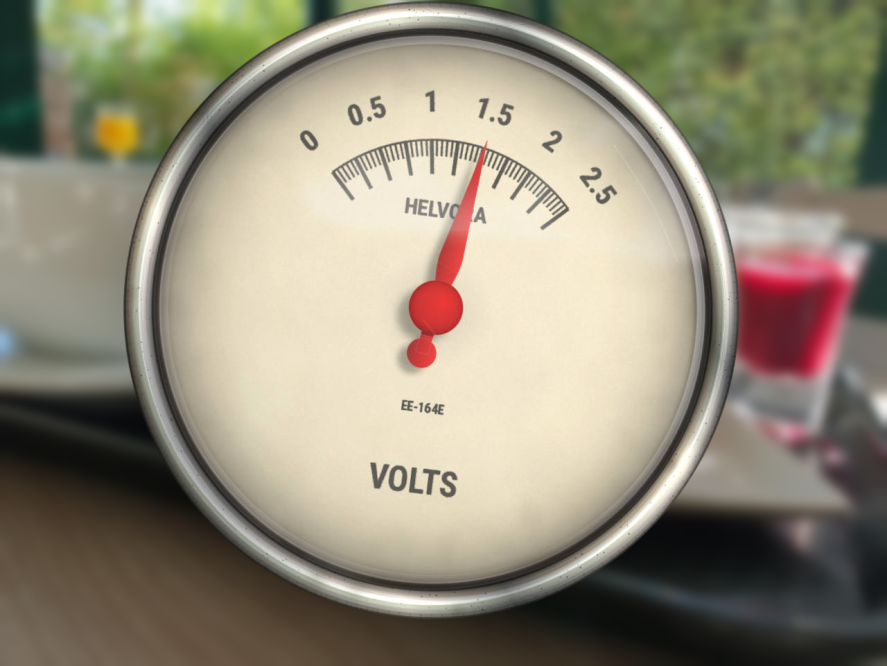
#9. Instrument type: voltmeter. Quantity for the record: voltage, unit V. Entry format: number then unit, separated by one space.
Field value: 1.5 V
